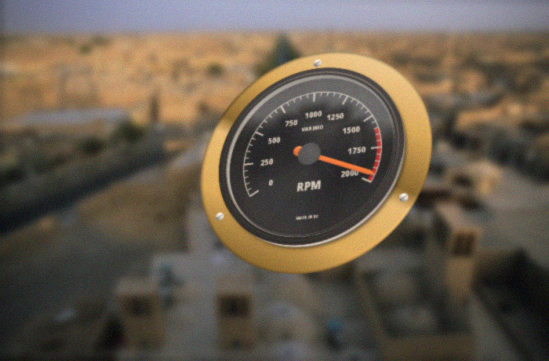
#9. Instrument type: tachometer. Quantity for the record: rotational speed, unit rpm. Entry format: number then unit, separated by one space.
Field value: 1950 rpm
